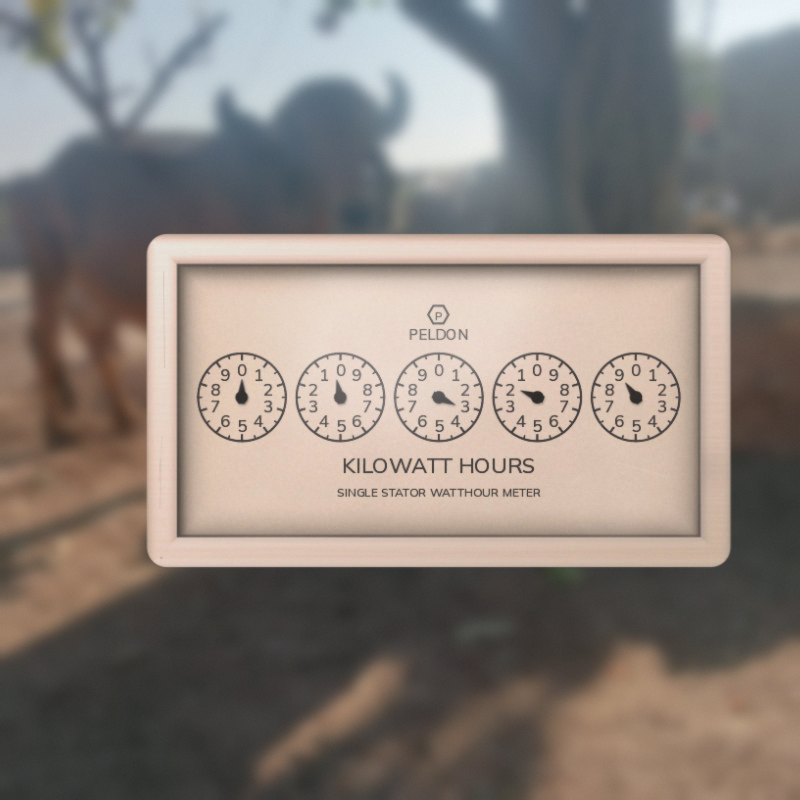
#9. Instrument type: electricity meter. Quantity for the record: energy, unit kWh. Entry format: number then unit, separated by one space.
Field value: 319 kWh
